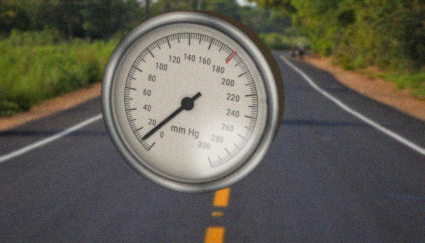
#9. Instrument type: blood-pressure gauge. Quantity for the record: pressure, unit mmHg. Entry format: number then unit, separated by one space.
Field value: 10 mmHg
